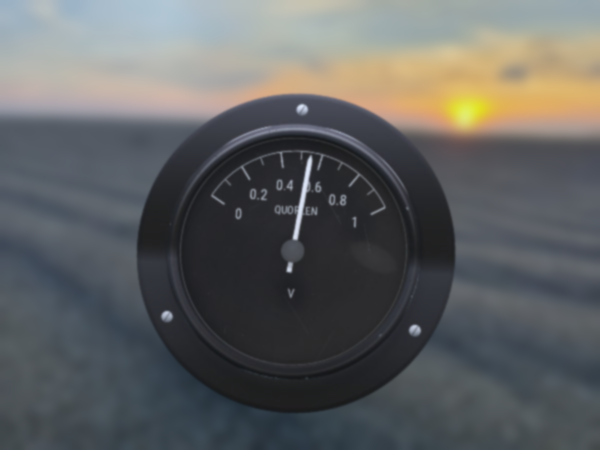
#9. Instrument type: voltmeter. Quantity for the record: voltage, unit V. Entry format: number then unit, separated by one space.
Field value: 0.55 V
